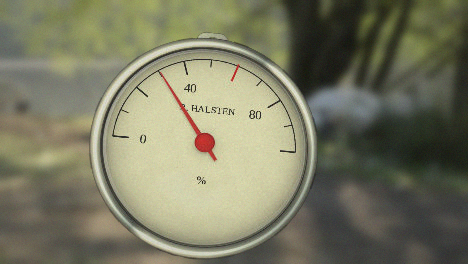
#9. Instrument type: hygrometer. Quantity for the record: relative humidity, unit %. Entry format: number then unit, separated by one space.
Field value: 30 %
